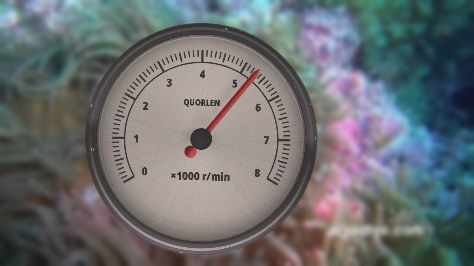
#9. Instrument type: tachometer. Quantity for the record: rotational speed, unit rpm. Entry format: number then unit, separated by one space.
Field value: 5300 rpm
